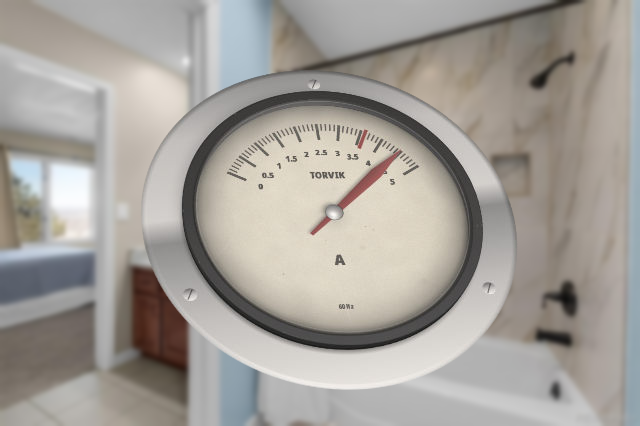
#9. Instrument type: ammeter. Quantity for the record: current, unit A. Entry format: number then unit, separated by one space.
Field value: 4.5 A
